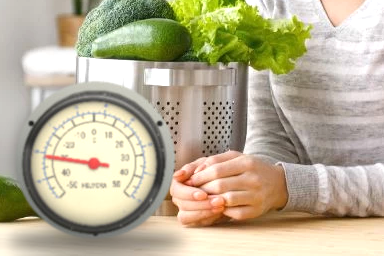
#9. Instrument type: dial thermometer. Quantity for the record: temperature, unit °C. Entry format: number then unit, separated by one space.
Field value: -30 °C
